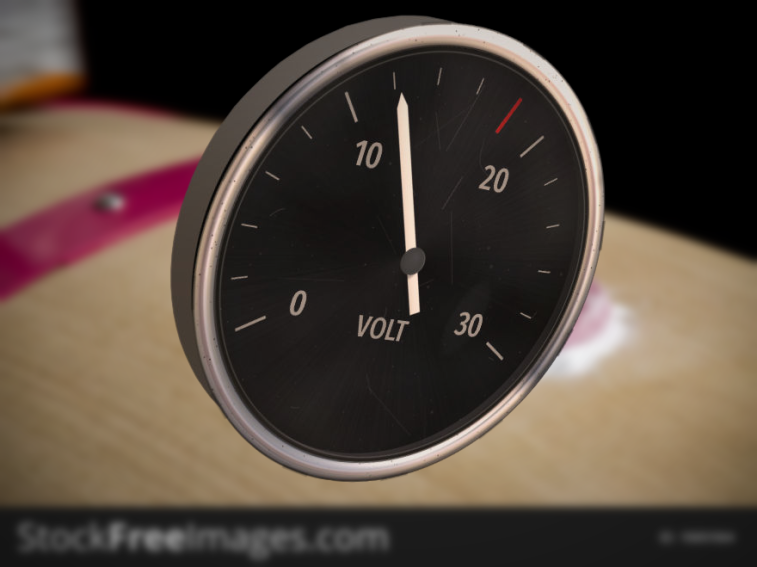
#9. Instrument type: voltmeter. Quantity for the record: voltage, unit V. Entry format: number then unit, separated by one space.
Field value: 12 V
